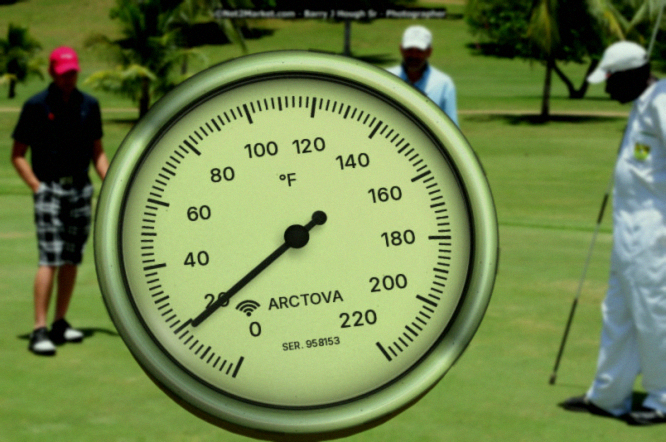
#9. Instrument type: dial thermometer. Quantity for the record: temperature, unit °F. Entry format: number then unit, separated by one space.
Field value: 18 °F
